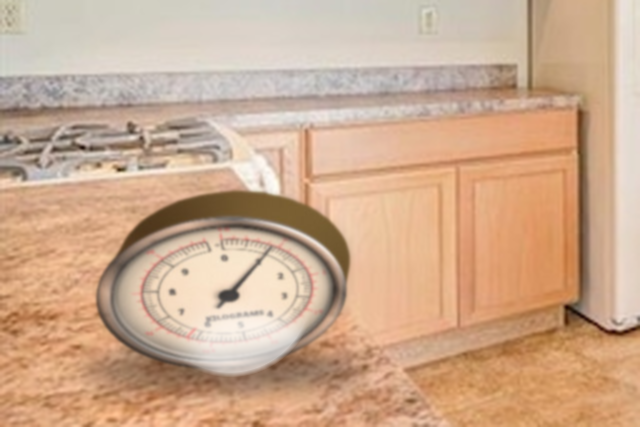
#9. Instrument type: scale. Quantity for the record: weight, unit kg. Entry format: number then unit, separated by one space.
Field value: 1 kg
